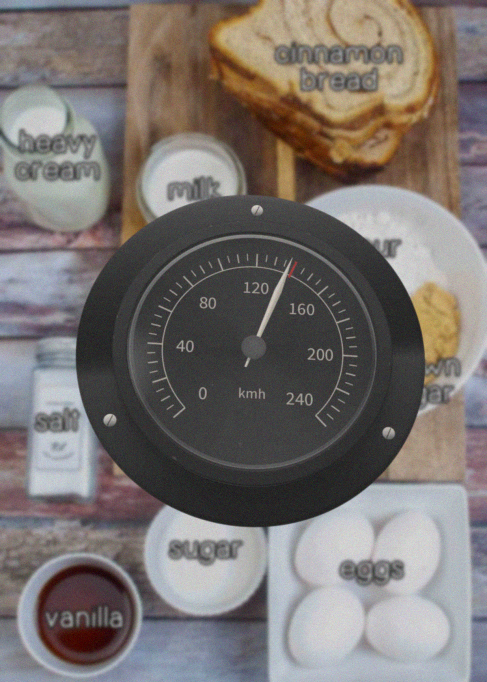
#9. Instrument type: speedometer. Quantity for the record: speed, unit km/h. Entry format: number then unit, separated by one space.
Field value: 137.5 km/h
